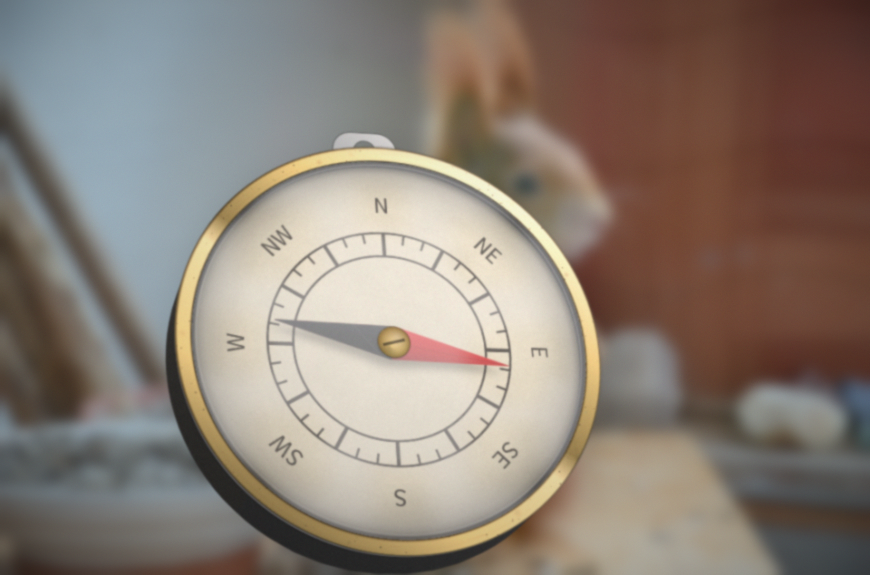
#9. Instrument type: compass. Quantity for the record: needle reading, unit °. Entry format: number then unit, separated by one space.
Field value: 100 °
